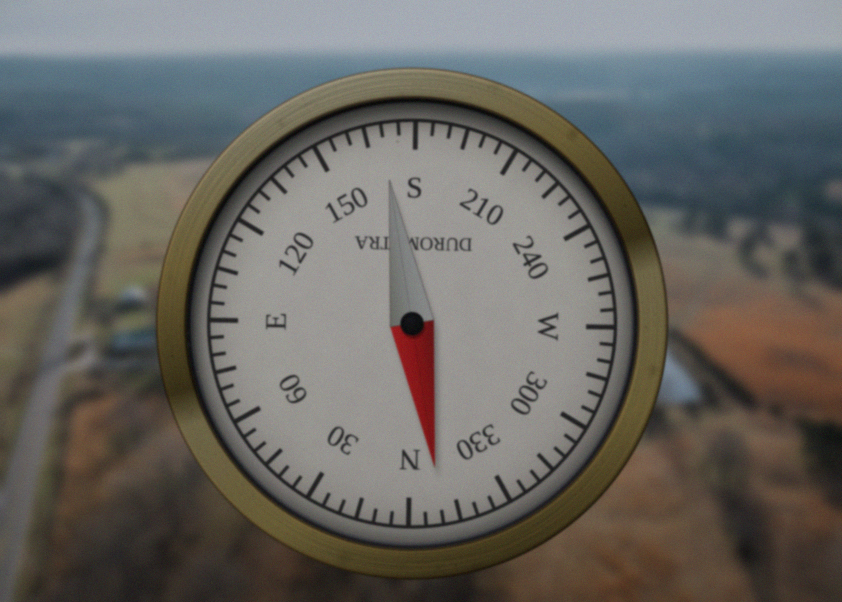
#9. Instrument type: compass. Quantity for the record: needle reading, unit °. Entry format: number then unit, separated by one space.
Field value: 350 °
